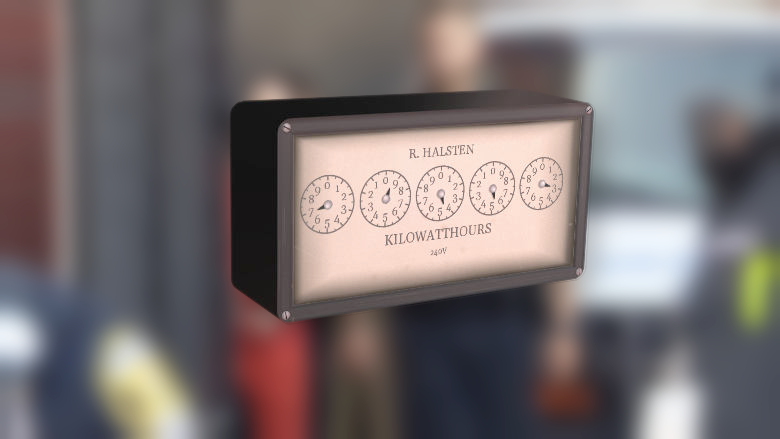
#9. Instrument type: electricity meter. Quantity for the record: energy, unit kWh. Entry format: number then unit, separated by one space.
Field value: 69453 kWh
